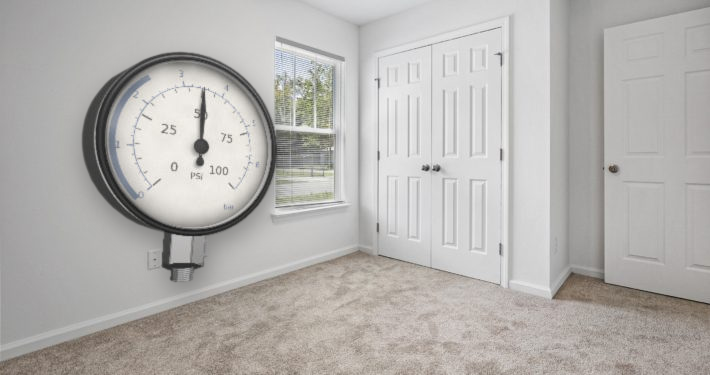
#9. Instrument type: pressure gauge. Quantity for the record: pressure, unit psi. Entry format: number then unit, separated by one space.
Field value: 50 psi
